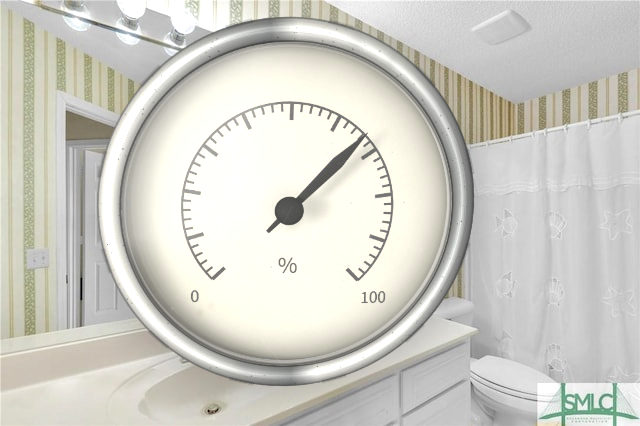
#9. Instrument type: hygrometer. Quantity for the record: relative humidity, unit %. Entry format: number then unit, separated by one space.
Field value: 66 %
